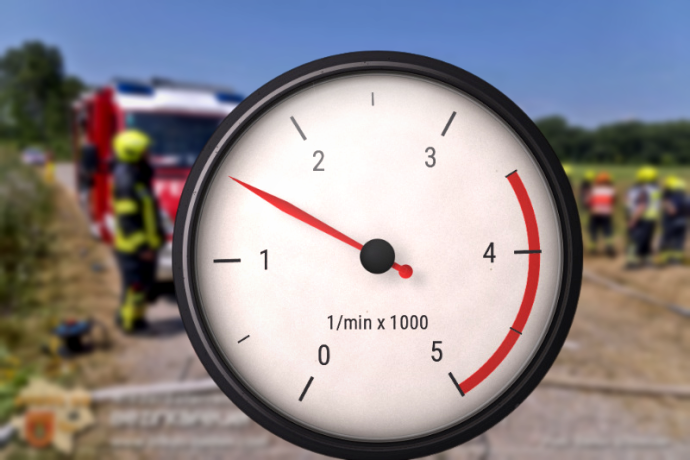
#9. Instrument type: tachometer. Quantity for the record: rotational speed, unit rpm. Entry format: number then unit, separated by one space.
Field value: 1500 rpm
